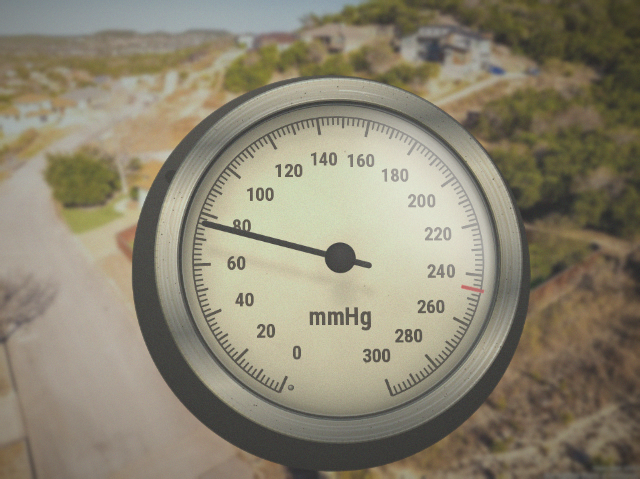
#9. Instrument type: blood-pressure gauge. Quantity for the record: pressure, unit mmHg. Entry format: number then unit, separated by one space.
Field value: 76 mmHg
